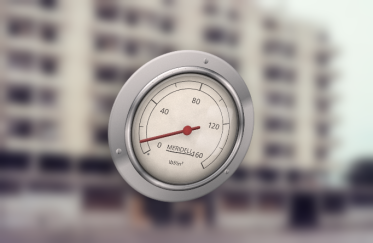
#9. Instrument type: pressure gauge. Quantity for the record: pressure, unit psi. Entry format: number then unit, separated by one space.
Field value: 10 psi
